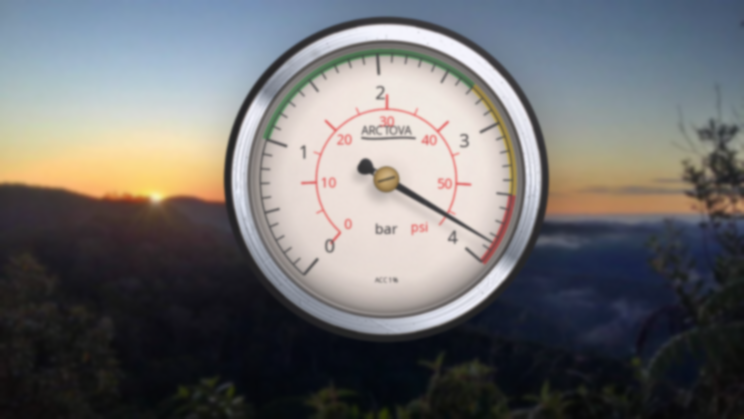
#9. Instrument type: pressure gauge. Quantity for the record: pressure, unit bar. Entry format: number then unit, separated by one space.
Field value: 3.85 bar
